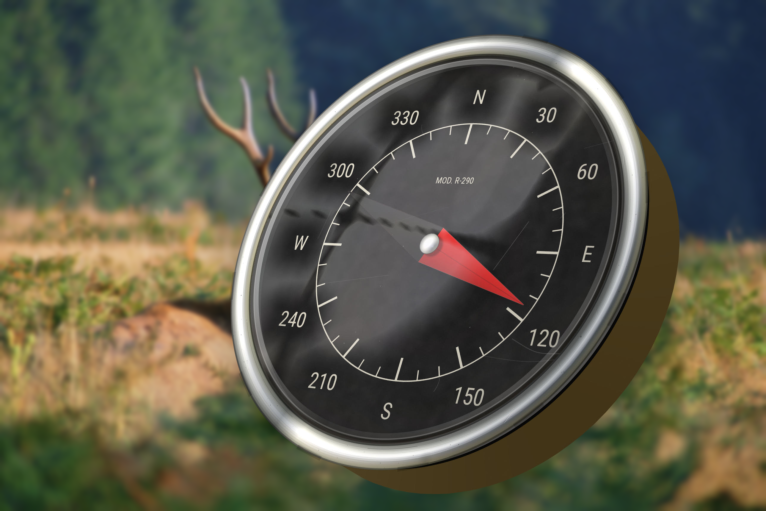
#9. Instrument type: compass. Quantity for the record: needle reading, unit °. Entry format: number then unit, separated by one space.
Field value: 115 °
